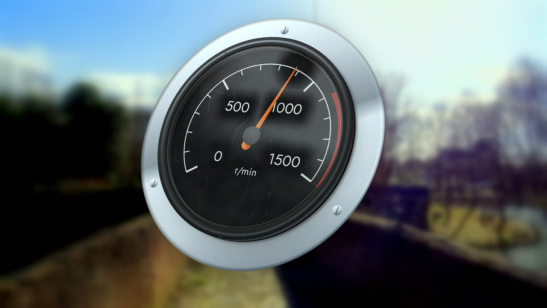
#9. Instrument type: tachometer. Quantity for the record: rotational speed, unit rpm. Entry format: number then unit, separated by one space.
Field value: 900 rpm
